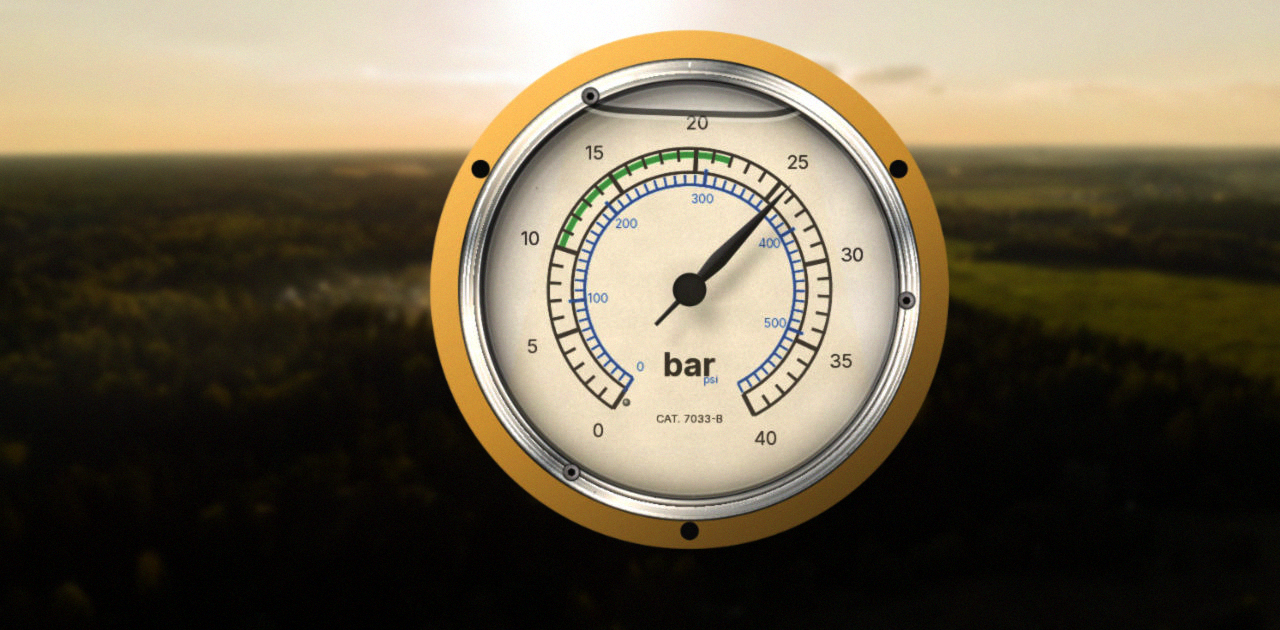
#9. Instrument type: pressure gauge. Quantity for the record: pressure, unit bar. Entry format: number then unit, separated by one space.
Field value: 25.5 bar
